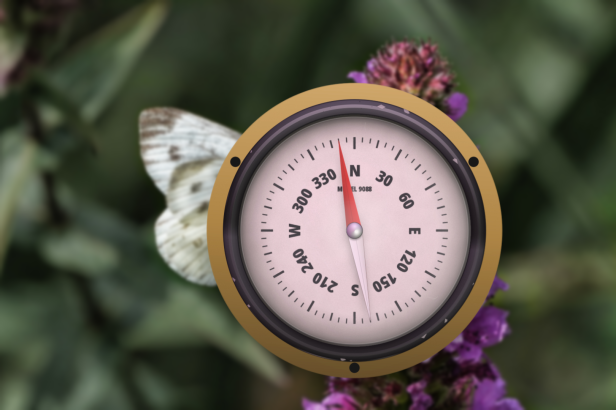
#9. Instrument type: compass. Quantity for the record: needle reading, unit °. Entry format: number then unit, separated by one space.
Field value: 350 °
